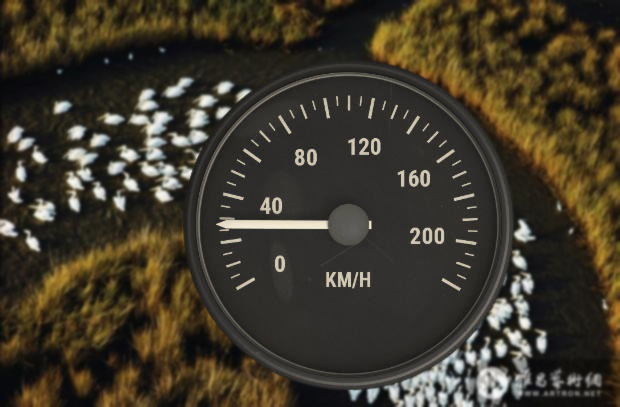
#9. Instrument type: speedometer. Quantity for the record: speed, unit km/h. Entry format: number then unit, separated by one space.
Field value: 27.5 km/h
